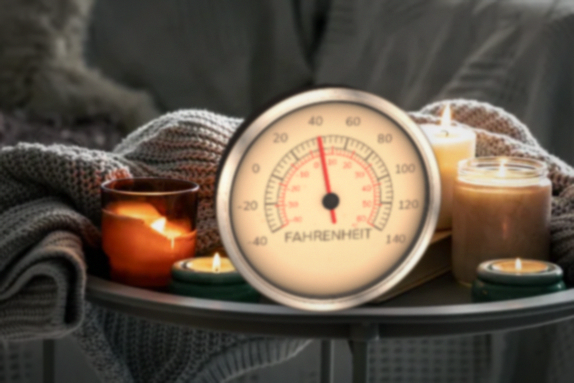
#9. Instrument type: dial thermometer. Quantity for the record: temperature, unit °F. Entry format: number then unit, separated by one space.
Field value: 40 °F
